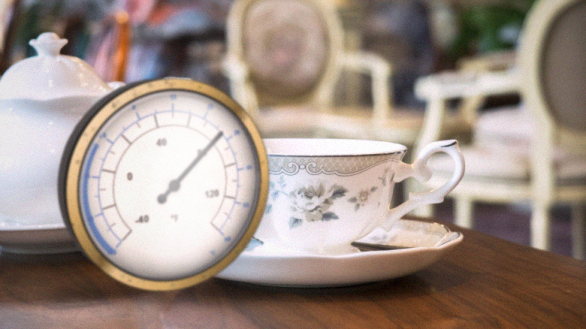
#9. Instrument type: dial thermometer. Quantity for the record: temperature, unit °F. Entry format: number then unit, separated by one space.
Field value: 80 °F
